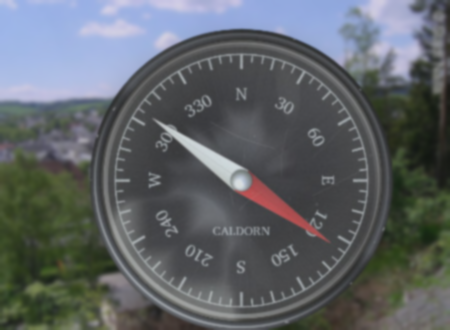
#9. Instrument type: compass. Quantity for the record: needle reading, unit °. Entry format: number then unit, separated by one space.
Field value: 125 °
